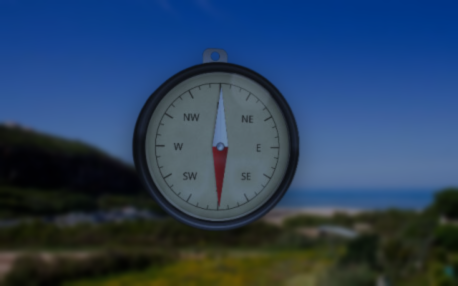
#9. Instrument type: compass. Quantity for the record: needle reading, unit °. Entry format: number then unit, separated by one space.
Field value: 180 °
